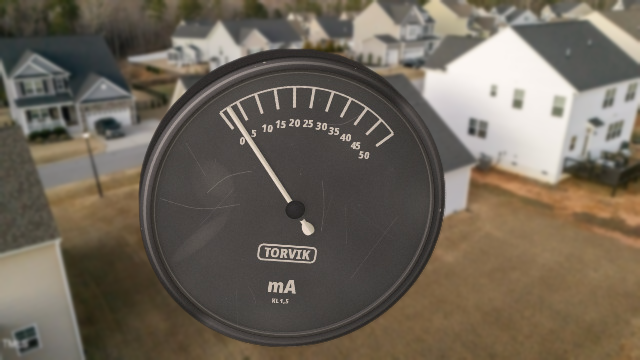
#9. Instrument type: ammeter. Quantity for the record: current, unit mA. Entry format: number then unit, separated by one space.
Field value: 2.5 mA
